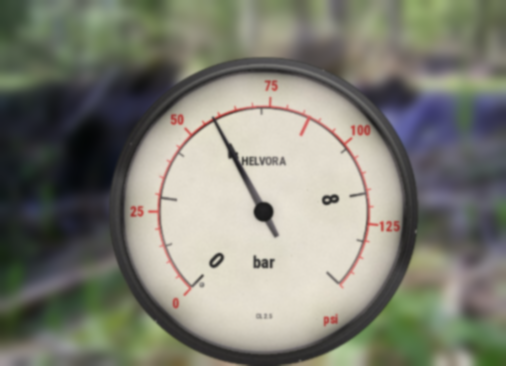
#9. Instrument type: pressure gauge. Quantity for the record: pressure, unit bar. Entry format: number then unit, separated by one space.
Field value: 4 bar
